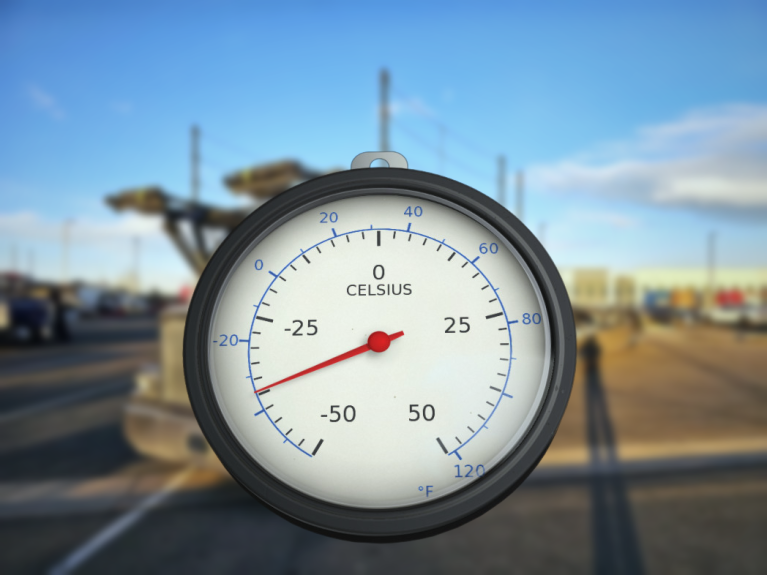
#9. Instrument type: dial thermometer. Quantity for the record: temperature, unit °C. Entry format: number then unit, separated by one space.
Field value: -37.5 °C
